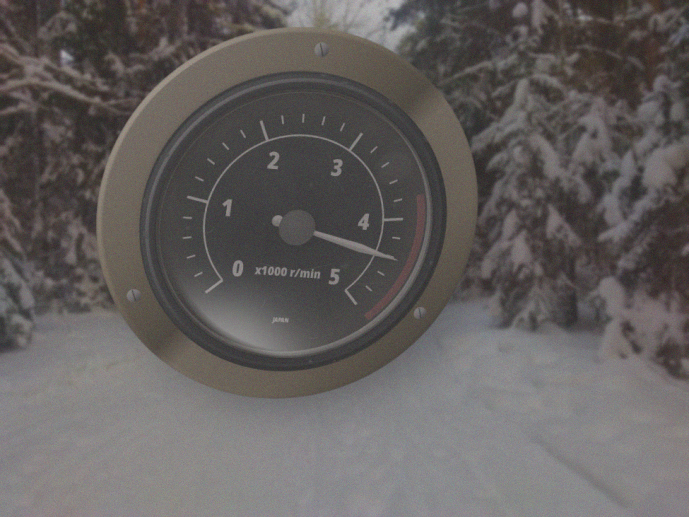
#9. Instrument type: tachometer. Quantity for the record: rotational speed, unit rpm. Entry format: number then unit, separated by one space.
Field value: 4400 rpm
